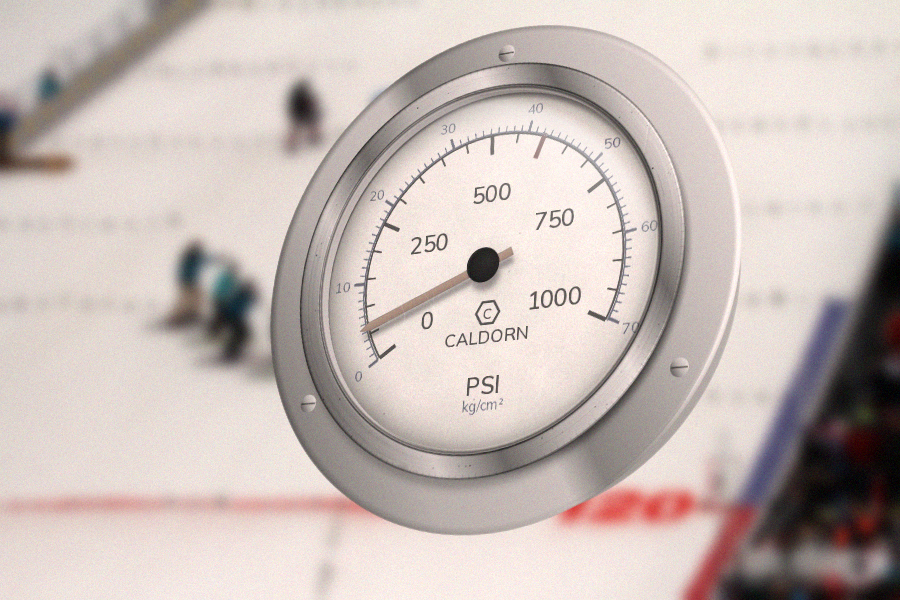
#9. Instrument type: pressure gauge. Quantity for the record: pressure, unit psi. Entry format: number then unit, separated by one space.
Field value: 50 psi
